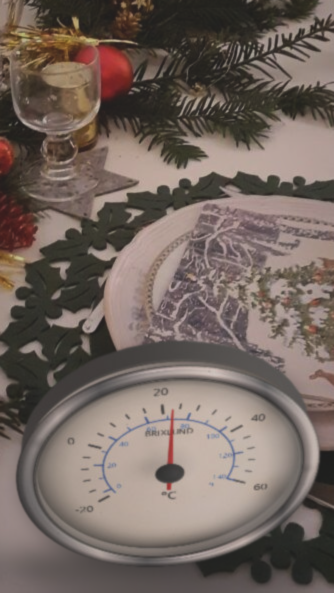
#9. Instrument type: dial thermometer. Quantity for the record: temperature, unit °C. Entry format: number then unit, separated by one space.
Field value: 22 °C
